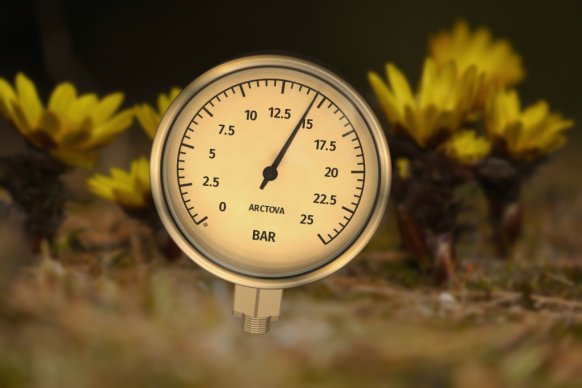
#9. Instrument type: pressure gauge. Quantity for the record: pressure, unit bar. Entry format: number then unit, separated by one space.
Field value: 14.5 bar
